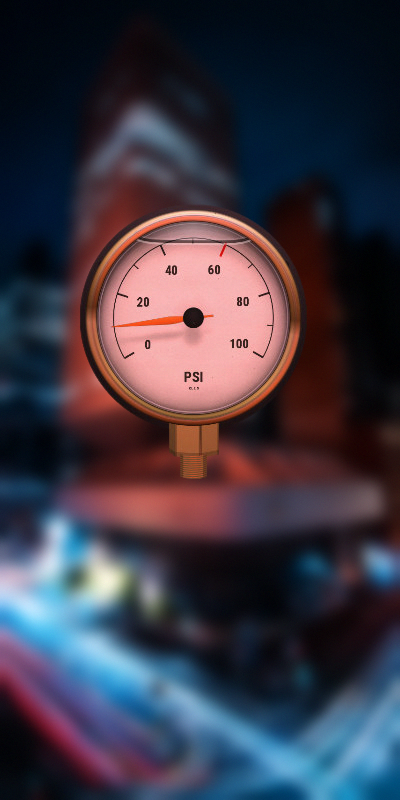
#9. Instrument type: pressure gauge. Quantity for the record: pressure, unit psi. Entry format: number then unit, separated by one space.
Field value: 10 psi
